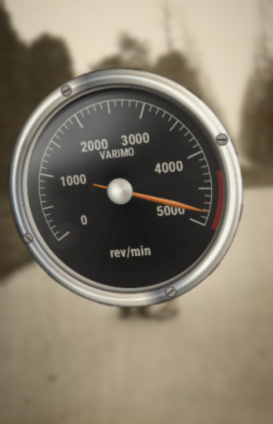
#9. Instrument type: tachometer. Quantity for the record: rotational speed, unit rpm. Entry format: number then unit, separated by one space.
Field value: 4800 rpm
